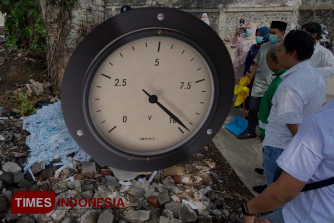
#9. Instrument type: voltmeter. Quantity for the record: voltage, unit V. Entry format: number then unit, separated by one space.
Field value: 9.75 V
